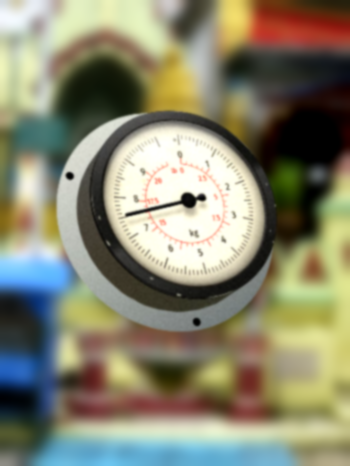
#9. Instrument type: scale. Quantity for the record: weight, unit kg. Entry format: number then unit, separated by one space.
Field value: 7.5 kg
